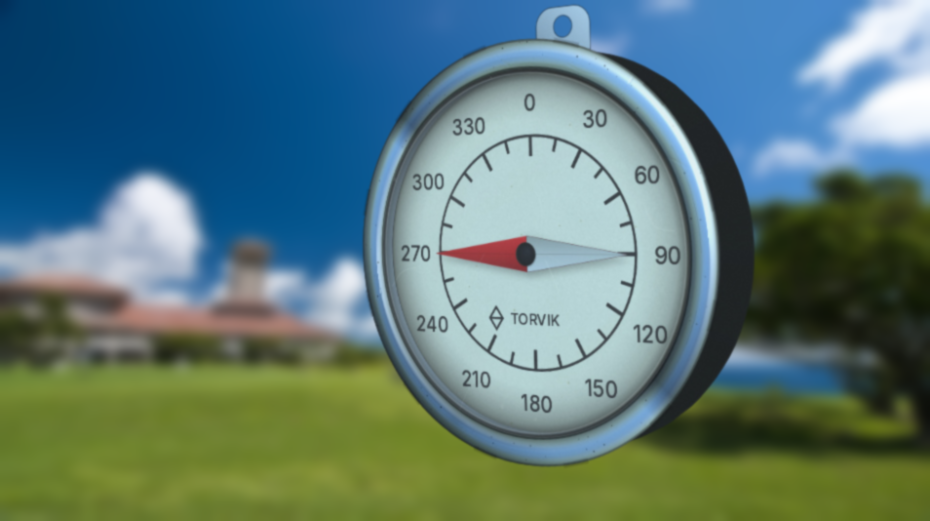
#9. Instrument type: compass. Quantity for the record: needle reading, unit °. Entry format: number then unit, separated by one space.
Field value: 270 °
